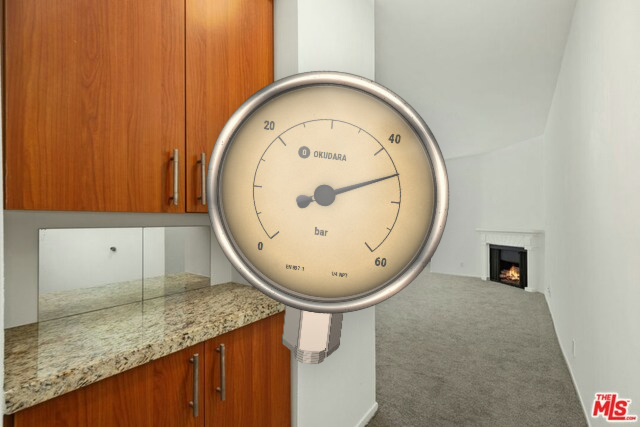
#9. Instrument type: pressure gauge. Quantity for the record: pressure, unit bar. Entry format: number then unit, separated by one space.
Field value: 45 bar
